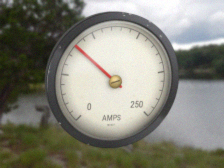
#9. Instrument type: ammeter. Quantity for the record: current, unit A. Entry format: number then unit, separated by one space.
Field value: 80 A
